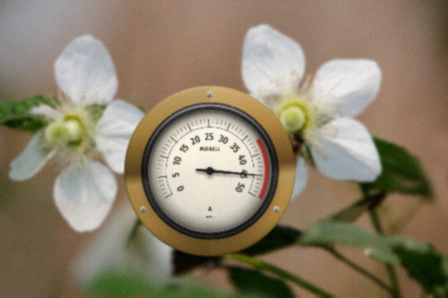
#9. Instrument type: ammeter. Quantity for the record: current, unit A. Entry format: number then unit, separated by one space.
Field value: 45 A
